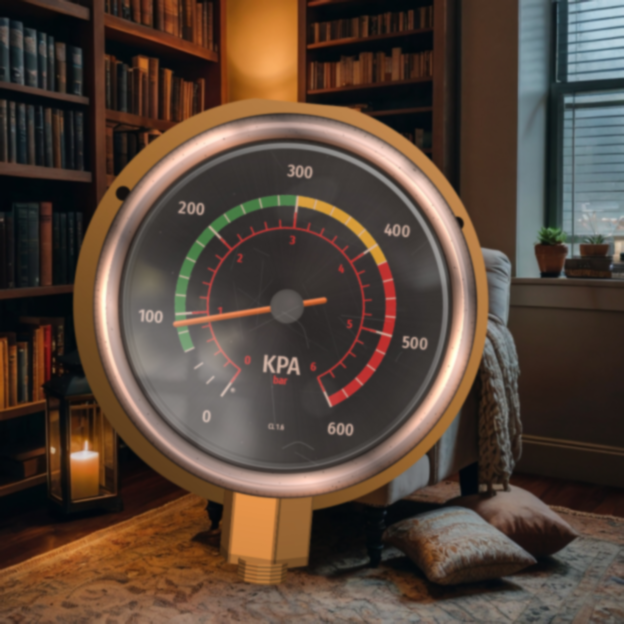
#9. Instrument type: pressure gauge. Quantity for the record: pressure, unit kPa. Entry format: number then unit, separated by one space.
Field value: 90 kPa
